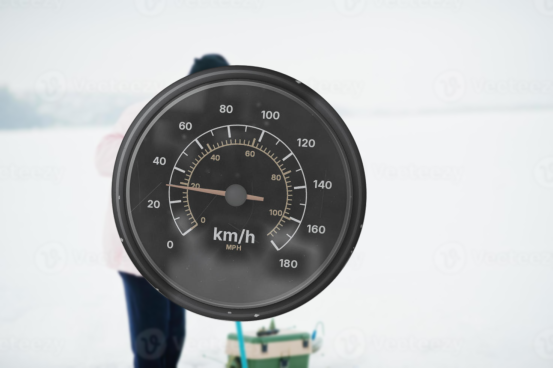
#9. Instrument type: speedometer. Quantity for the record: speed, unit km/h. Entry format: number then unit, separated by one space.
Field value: 30 km/h
